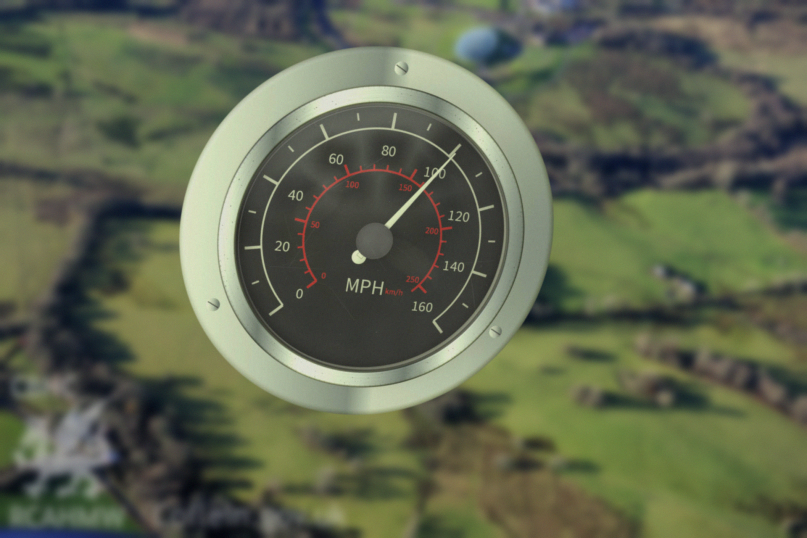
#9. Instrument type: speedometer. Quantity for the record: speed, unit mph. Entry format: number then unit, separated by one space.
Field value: 100 mph
